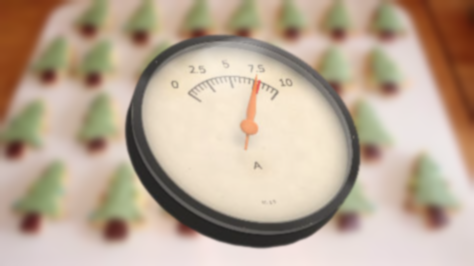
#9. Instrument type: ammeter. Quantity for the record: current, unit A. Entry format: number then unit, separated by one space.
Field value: 7.5 A
